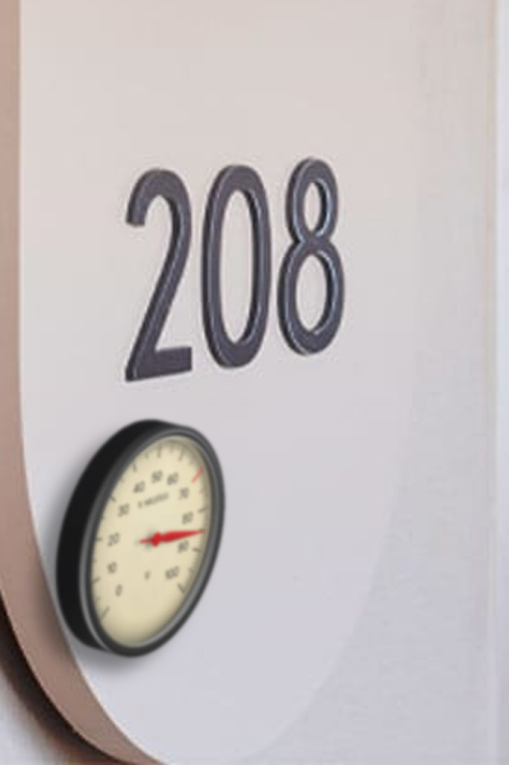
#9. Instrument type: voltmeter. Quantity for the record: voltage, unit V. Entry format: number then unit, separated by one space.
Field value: 85 V
